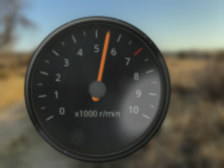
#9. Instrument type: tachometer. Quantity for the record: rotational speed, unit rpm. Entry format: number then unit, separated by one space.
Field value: 5500 rpm
